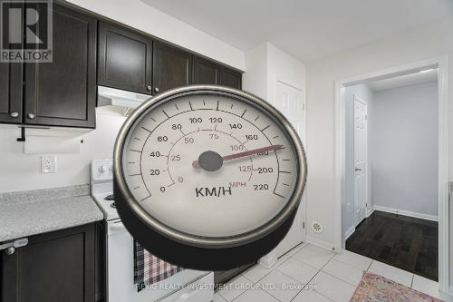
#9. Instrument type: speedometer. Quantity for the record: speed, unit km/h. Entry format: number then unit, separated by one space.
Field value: 180 km/h
